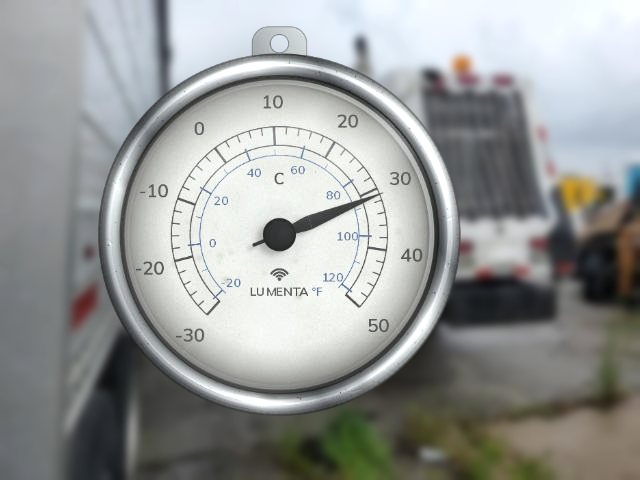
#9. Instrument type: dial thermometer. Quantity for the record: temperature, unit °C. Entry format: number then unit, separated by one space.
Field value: 31 °C
